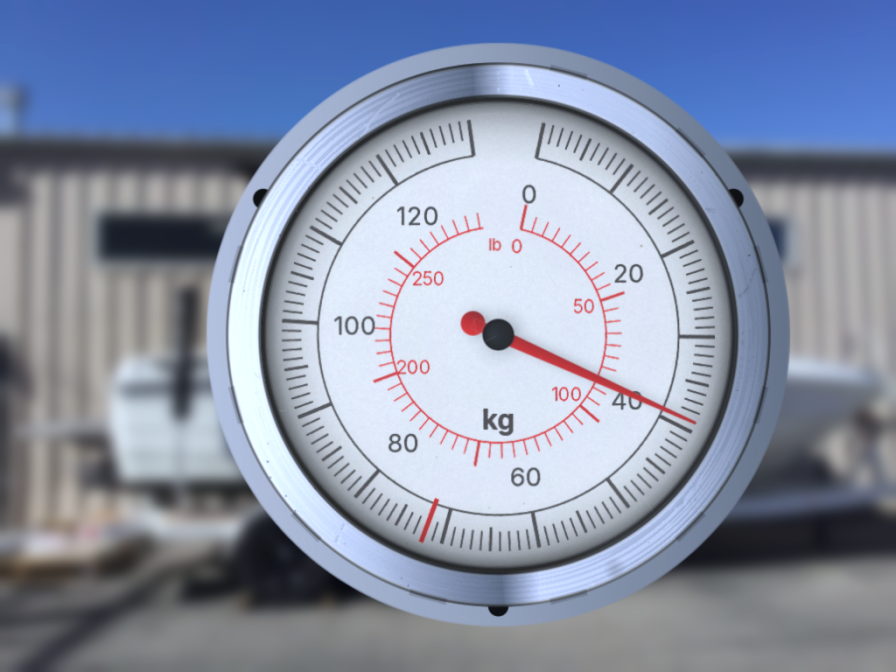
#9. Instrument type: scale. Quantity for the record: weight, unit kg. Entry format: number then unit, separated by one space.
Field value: 39 kg
